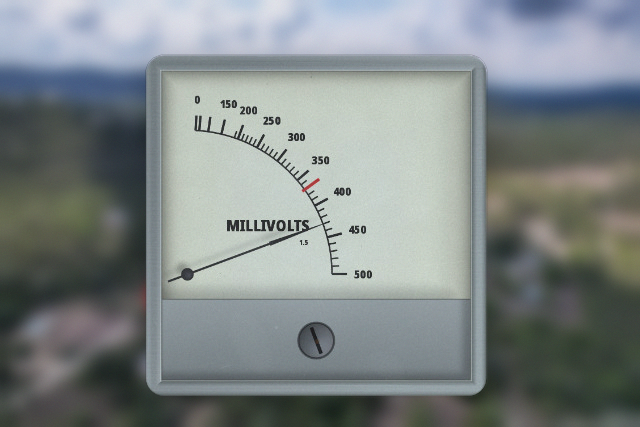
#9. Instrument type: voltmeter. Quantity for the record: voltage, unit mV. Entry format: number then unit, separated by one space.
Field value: 430 mV
